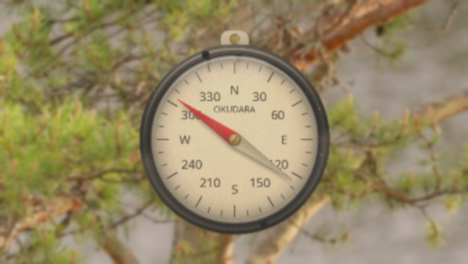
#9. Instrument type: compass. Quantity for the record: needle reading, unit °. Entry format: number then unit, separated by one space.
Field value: 305 °
